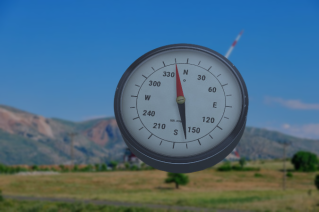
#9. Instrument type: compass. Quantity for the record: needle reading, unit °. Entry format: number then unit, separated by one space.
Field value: 345 °
